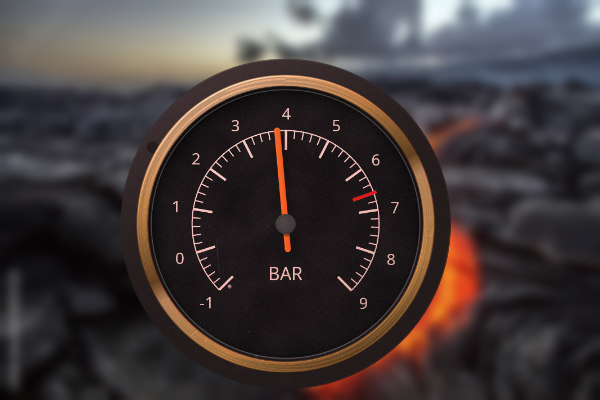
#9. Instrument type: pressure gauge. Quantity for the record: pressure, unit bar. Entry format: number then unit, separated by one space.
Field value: 3.8 bar
